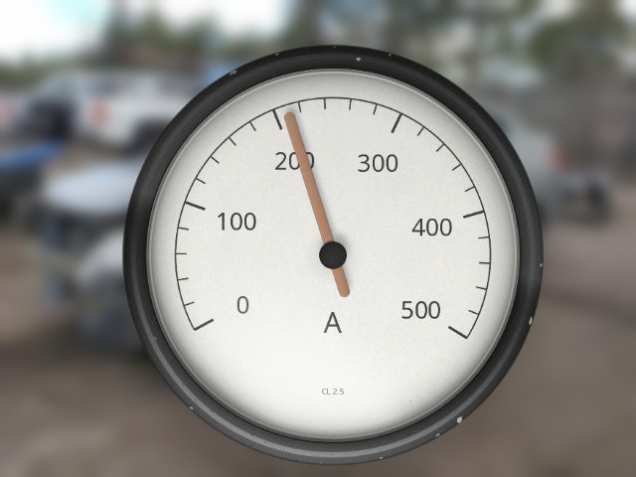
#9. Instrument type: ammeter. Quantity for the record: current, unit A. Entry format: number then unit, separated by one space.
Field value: 210 A
